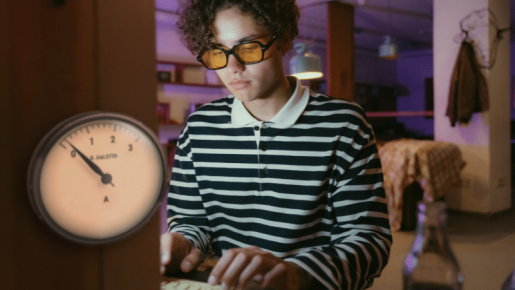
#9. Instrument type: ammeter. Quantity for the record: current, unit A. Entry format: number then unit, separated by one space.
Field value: 0.2 A
